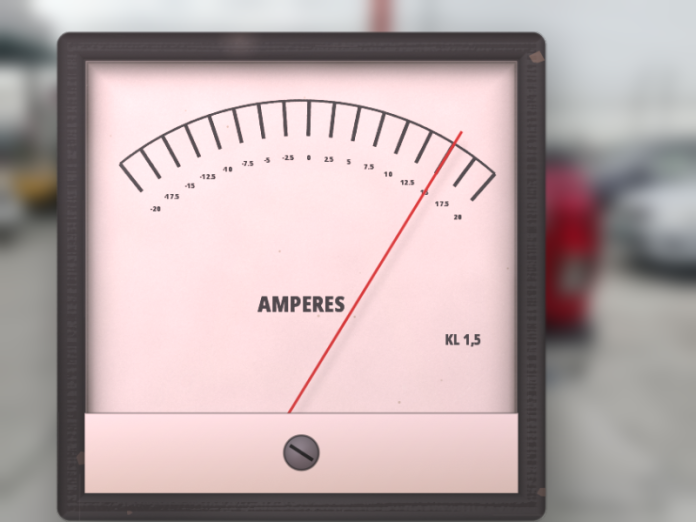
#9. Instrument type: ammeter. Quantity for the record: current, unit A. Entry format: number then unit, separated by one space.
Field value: 15 A
